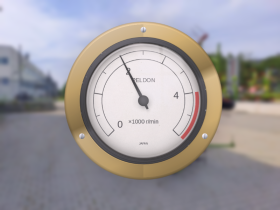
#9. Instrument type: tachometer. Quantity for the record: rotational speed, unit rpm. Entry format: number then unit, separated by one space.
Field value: 2000 rpm
